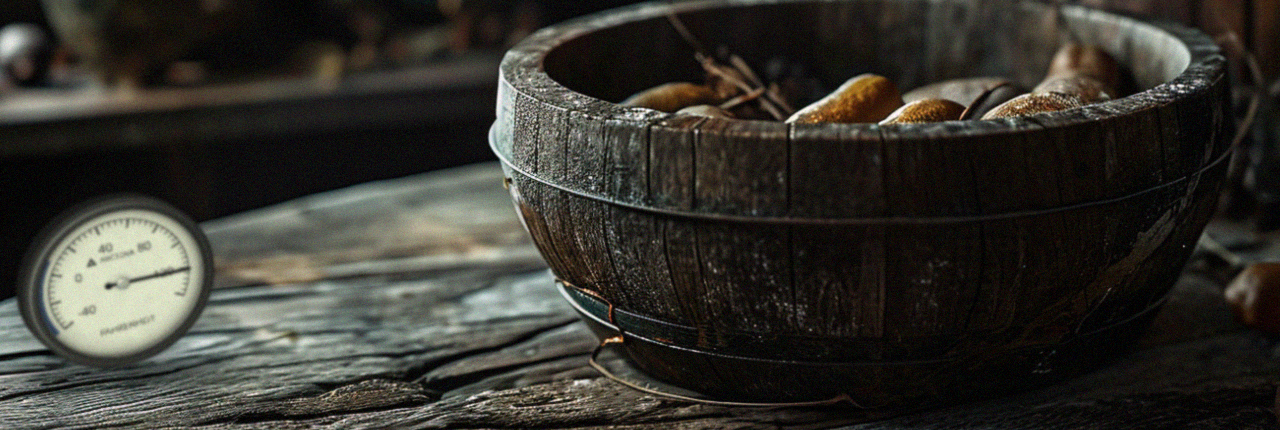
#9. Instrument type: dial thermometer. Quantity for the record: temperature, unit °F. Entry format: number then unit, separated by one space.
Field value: 120 °F
